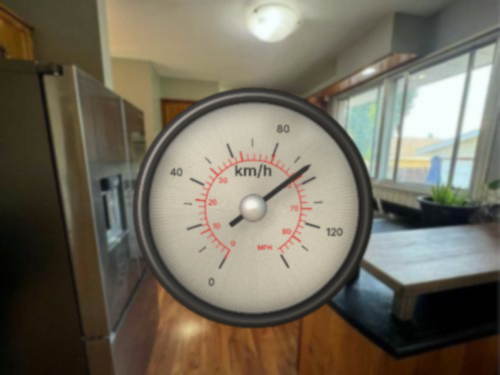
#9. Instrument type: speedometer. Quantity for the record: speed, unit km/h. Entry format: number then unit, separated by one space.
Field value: 95 km/h
